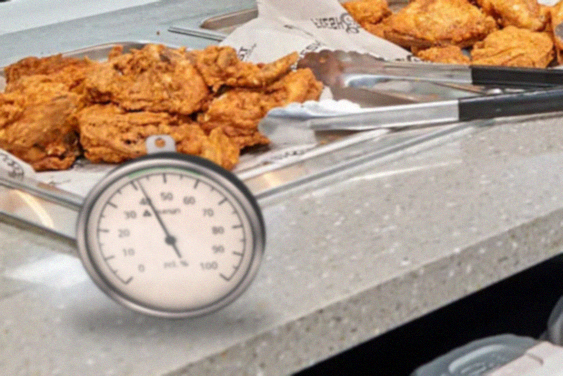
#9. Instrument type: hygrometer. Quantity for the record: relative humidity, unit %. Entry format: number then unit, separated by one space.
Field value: 42.5 %
